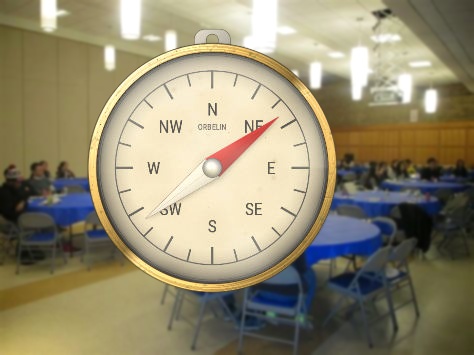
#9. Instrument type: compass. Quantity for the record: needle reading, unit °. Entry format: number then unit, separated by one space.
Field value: 52.5 °
